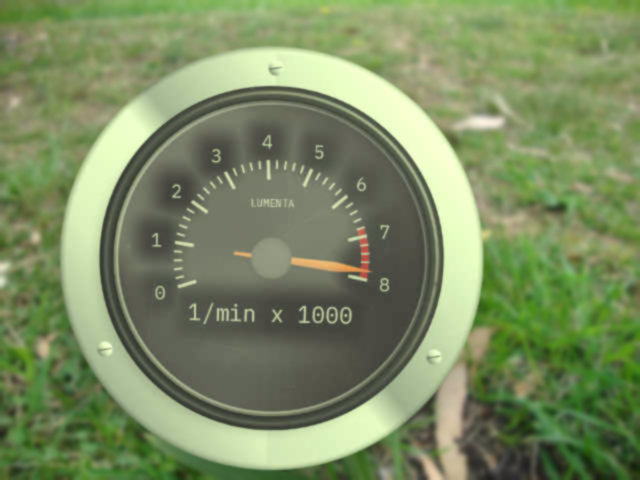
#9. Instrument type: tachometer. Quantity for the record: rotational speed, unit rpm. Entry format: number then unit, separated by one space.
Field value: 7800 rpm
